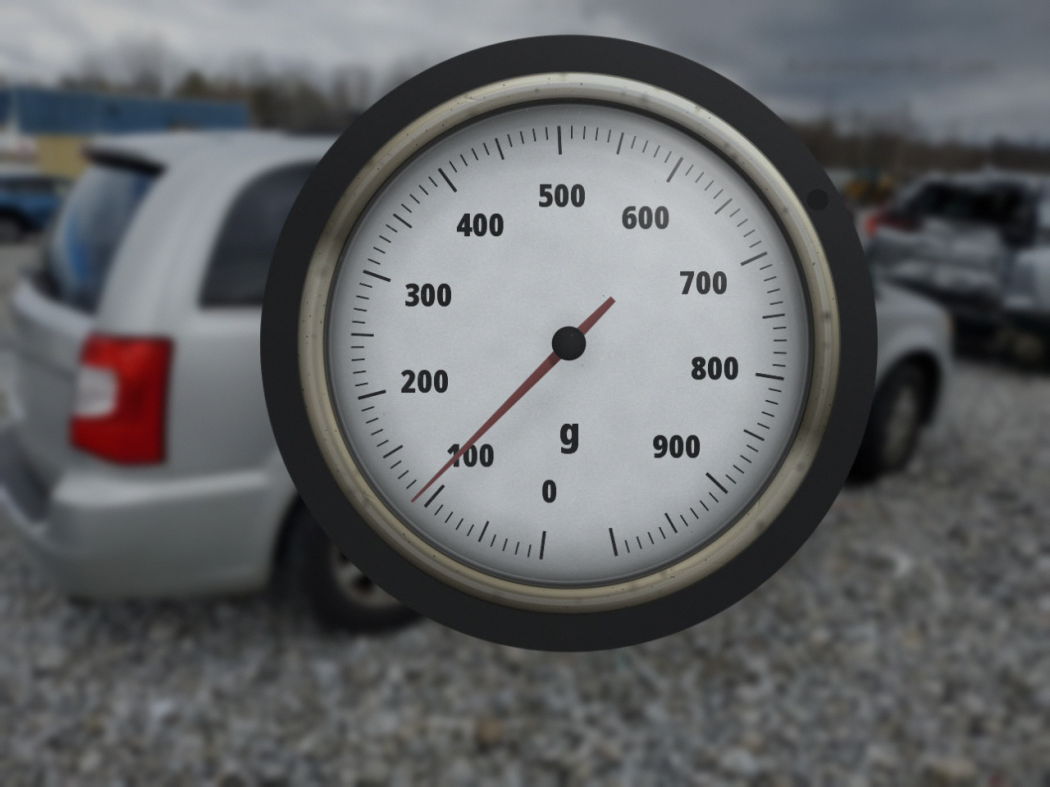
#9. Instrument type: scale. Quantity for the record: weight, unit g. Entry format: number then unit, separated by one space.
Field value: 110 g
